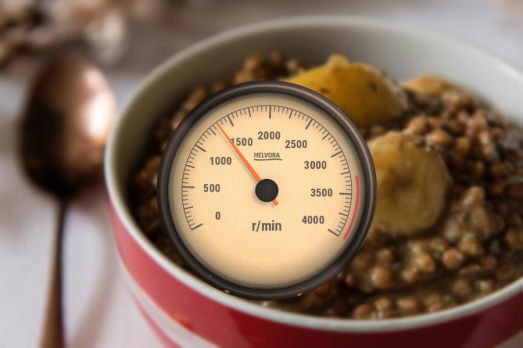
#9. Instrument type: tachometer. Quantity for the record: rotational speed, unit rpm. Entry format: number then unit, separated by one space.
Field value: 1350 rpm
